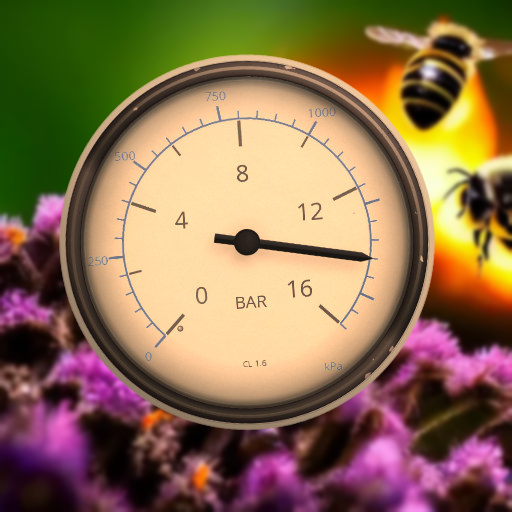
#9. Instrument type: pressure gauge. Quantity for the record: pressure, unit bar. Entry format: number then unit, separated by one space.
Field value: 14 bar
